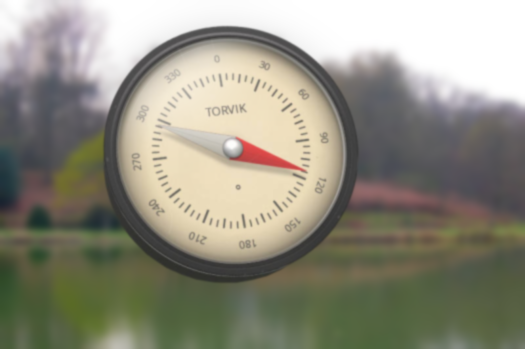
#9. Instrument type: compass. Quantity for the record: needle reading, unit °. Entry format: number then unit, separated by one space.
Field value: 115 °
